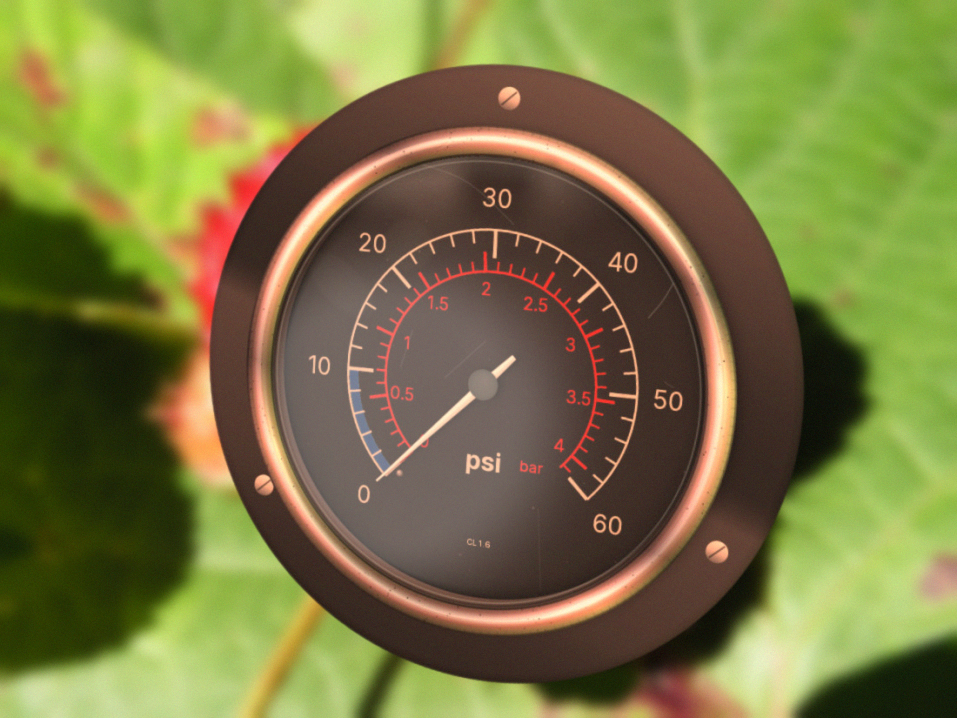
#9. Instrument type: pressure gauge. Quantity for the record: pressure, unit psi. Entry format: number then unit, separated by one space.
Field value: 0 psi
